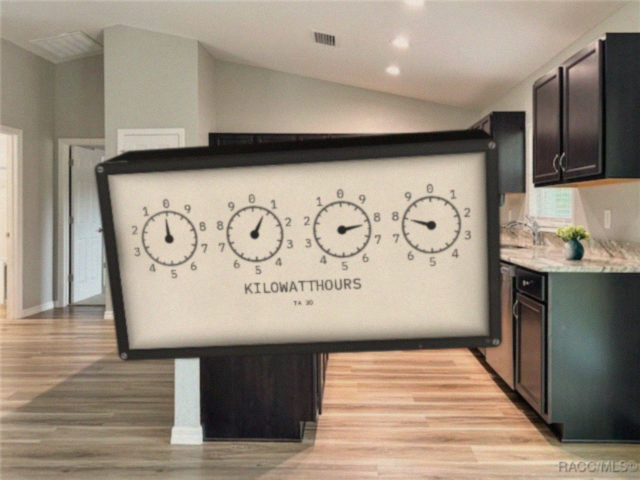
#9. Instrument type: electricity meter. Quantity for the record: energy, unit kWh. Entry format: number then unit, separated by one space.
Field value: 78 kWh
